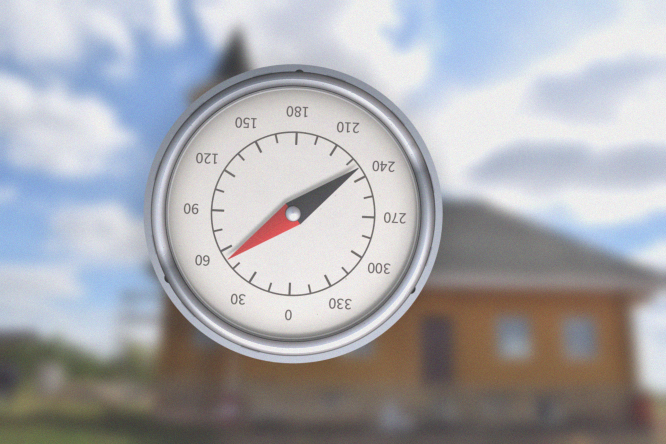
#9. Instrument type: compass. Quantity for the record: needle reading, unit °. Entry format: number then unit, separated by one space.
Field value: 52.5 °
